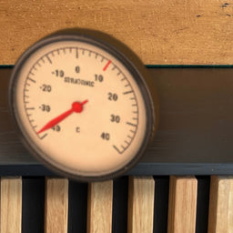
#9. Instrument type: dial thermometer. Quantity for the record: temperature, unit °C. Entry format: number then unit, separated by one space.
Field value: -38 °C
